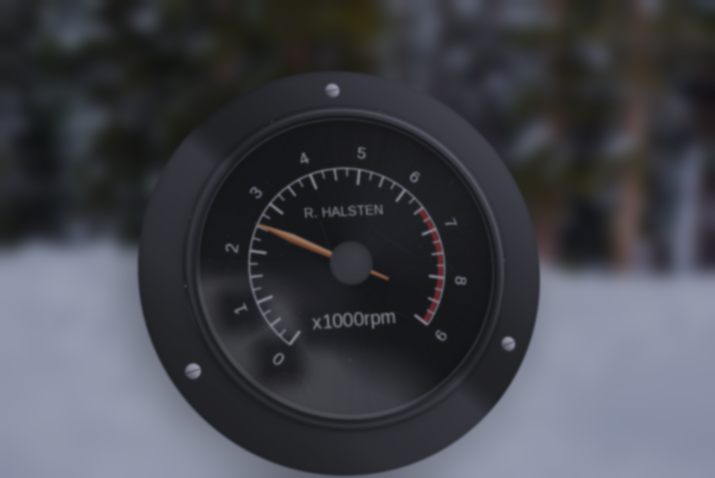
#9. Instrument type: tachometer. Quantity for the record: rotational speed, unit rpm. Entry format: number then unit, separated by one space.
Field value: 2500 rpm
